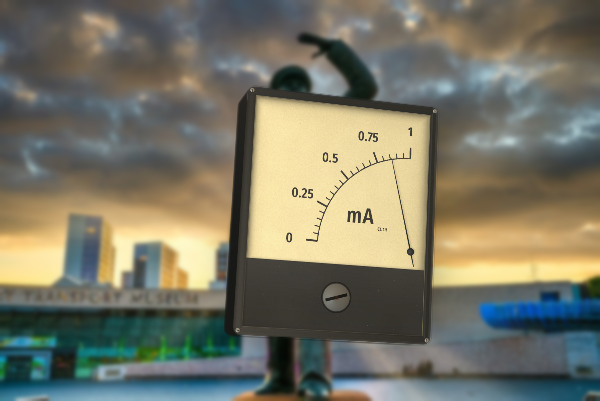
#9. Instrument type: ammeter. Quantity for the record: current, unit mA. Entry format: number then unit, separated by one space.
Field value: 0.85 mA
